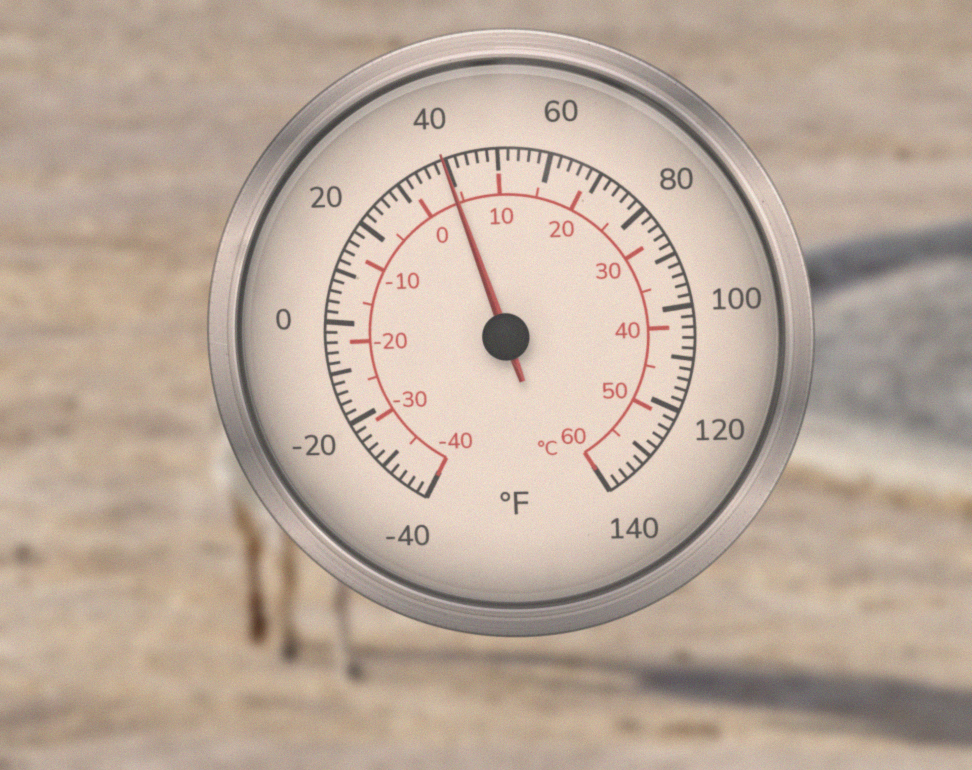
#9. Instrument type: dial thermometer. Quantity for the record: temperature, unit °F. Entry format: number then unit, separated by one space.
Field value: 40 °F
